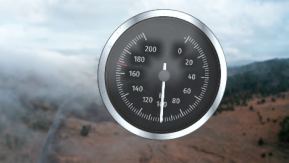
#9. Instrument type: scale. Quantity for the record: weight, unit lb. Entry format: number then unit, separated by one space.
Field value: 100 lb
